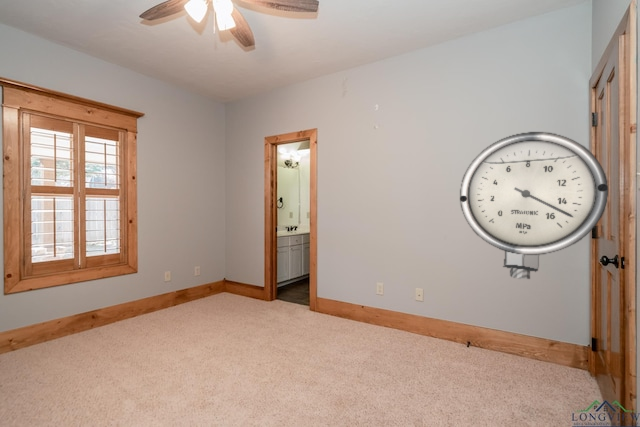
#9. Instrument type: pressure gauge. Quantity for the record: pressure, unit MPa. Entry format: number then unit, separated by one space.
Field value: 15 MPa
